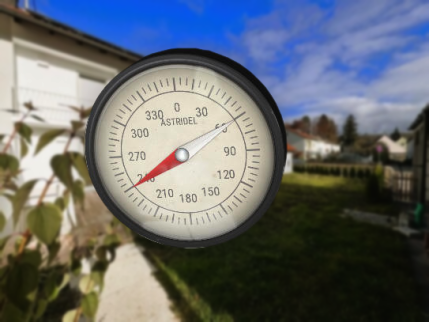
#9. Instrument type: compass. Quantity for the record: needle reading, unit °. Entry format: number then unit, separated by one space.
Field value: 240 °
